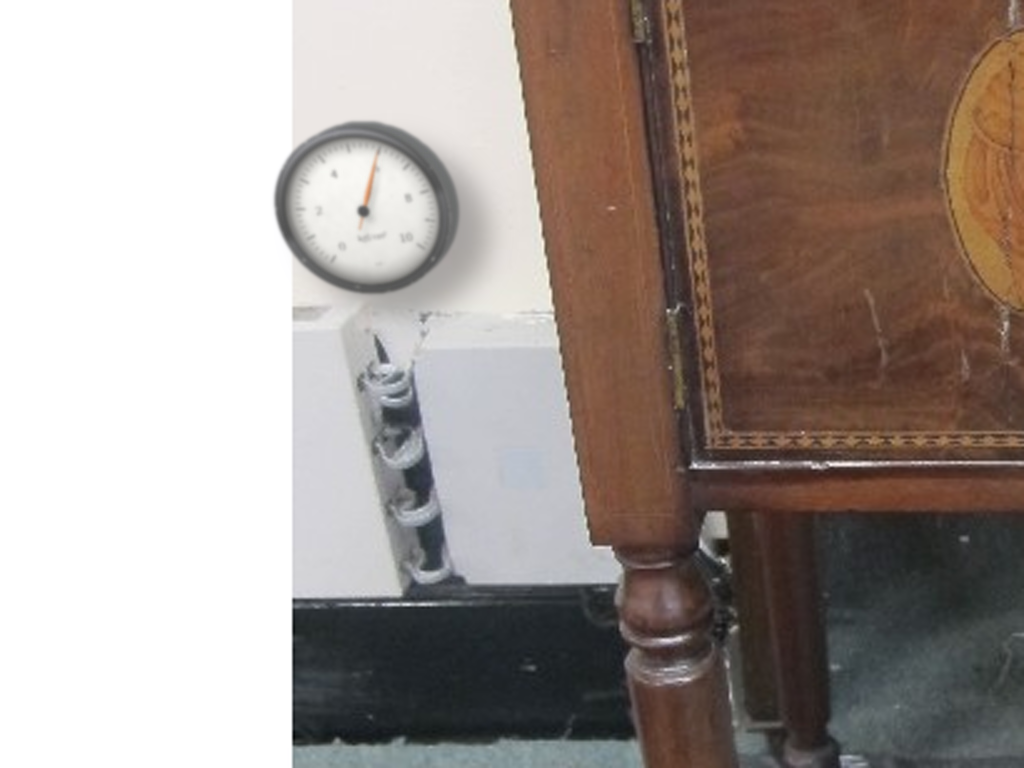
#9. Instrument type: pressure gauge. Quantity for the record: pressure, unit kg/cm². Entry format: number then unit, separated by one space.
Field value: 6 kg/cm²
